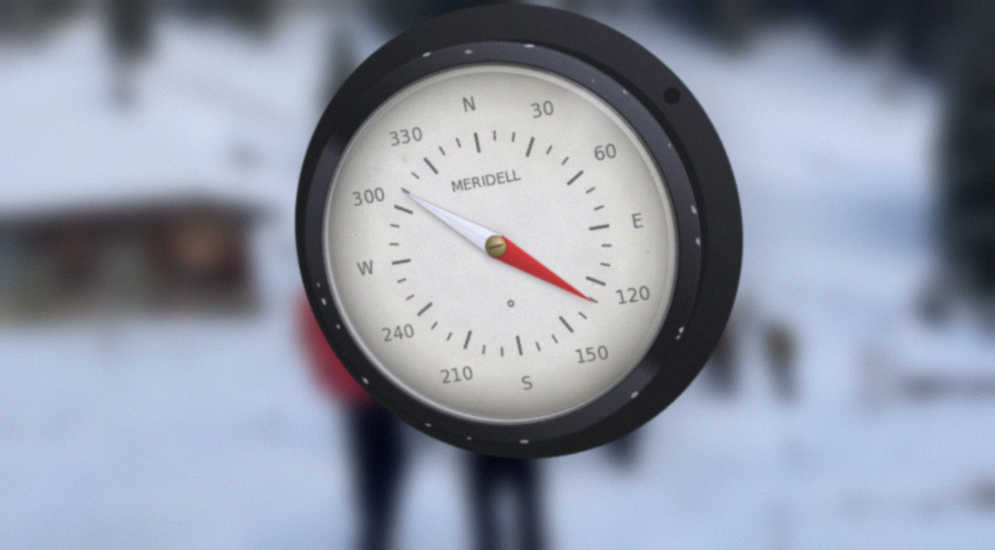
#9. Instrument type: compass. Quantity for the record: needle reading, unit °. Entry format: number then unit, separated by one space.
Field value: 130 °
